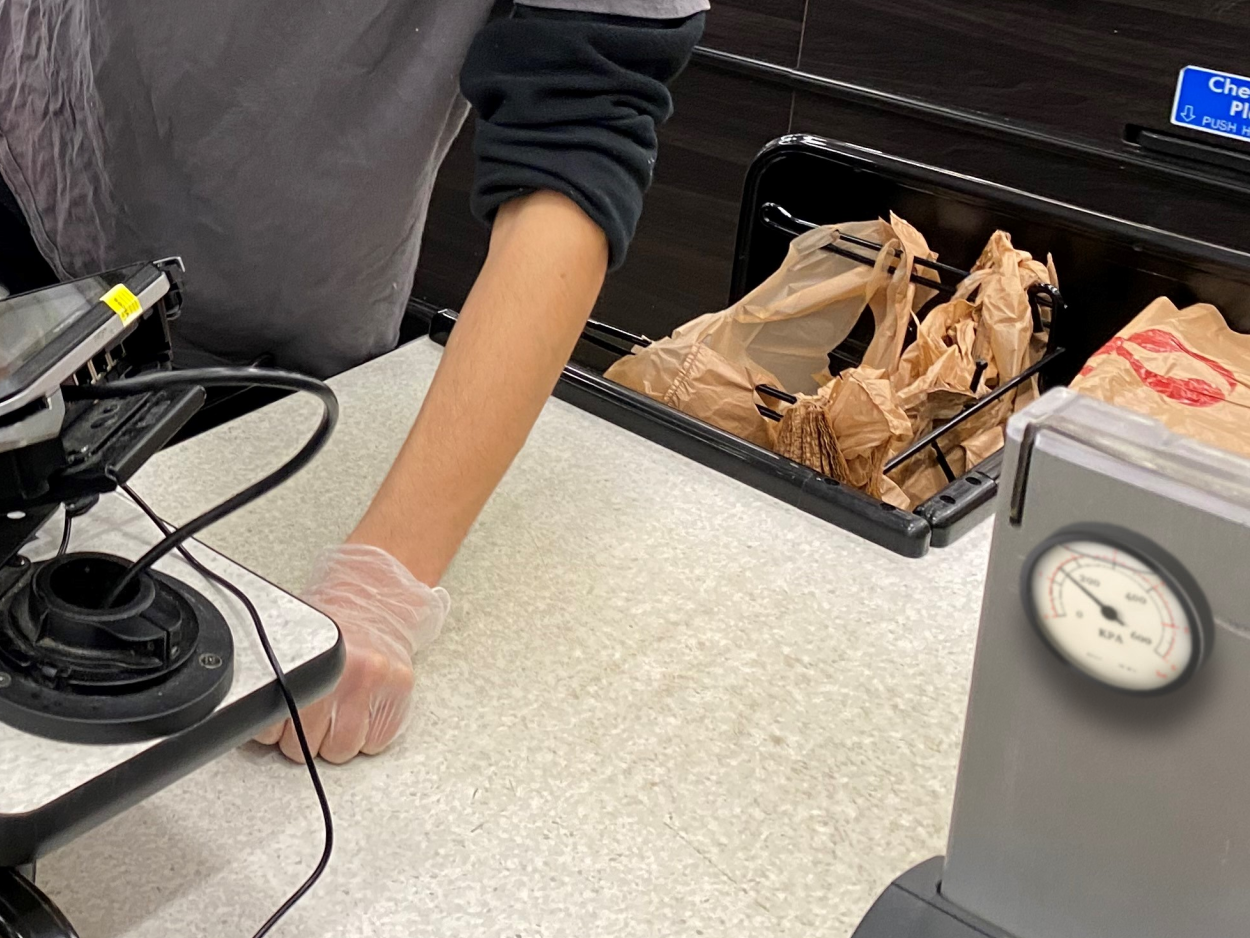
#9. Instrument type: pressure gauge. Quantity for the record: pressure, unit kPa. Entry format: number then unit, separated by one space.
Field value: 150 kPa
